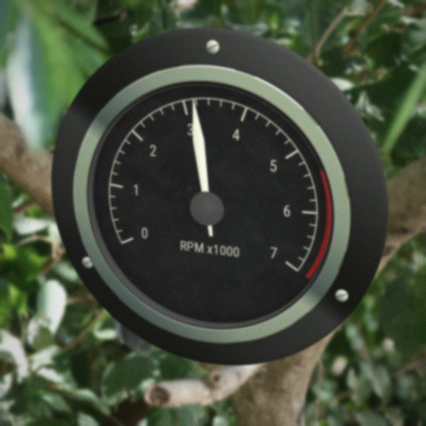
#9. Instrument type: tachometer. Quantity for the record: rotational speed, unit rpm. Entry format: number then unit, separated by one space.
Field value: 3200 rpm
